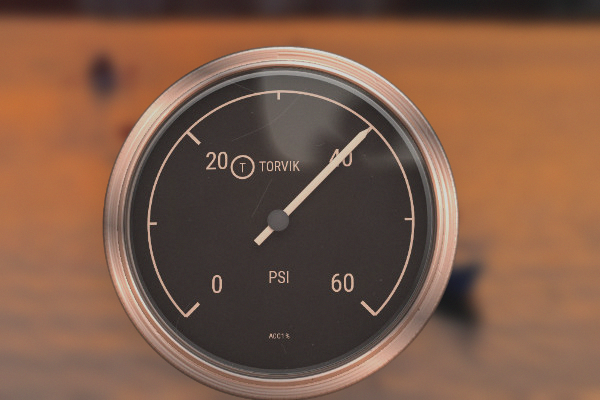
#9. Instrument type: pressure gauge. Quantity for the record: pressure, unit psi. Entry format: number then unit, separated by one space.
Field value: 40 psi
